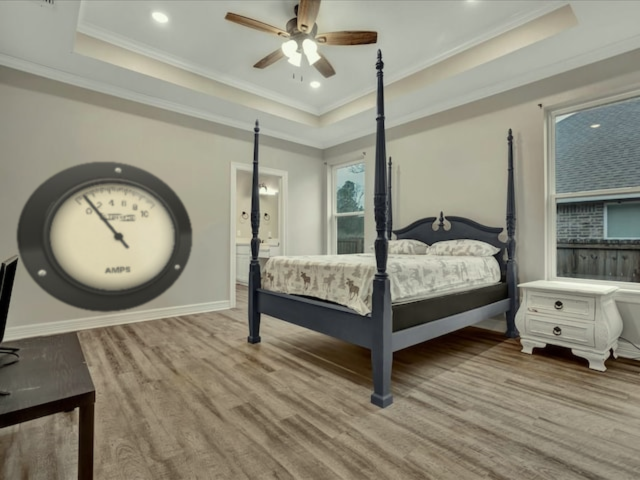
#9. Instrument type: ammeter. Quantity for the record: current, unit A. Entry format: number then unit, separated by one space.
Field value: 1 A
